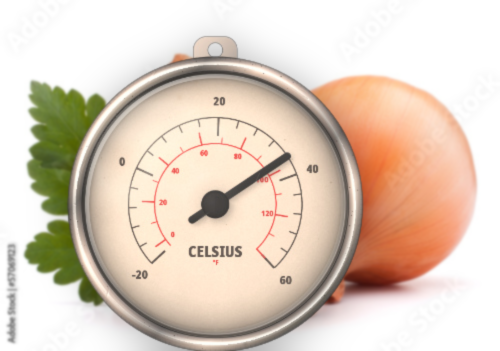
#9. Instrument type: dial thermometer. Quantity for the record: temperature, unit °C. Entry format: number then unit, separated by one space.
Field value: 36 °C
